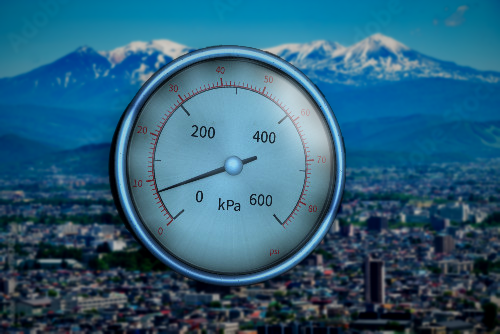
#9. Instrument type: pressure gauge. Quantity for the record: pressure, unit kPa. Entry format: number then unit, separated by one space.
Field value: 50 kPa
